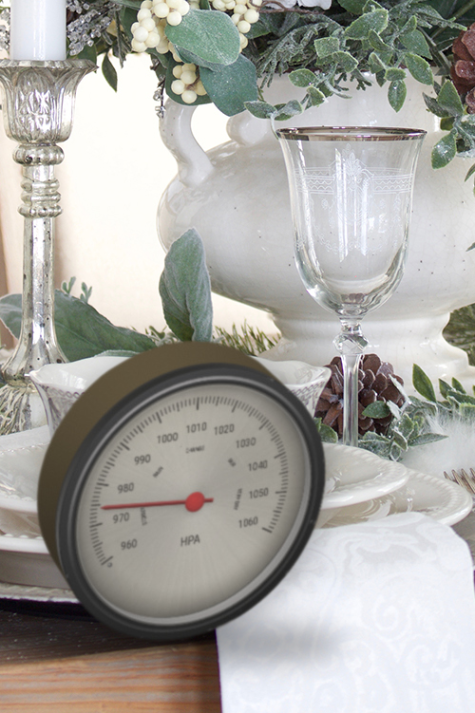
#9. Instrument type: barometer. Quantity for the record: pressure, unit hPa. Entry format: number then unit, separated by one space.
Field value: 975 hPa
